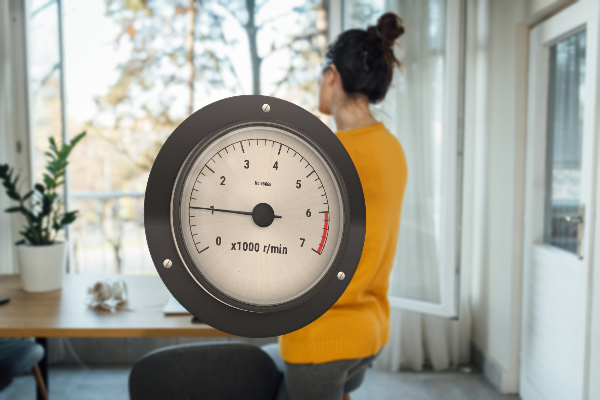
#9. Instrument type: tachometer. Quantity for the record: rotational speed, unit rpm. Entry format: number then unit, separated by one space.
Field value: 1000 rpm
